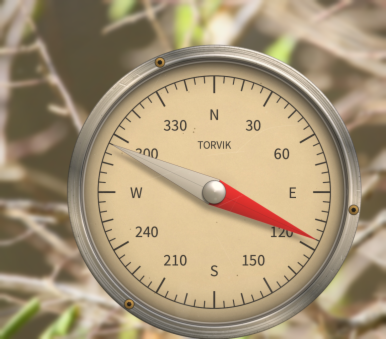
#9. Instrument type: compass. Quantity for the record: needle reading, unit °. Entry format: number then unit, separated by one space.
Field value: 115 °
